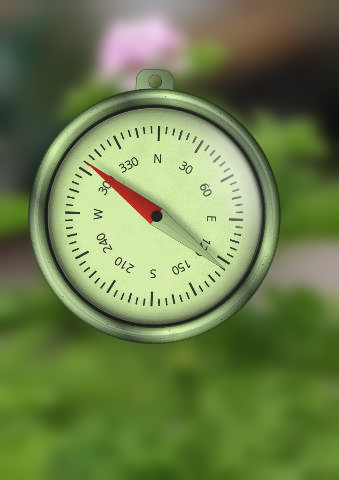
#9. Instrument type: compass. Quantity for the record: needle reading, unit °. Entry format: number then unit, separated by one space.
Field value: 305 °
